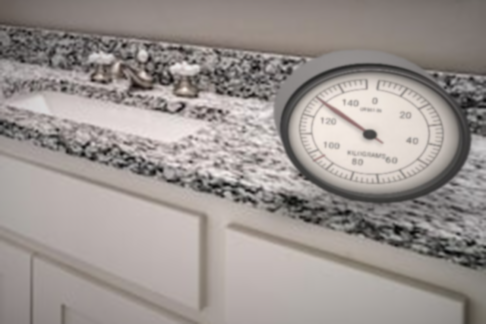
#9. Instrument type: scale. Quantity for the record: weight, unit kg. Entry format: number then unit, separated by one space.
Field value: 130 kg
